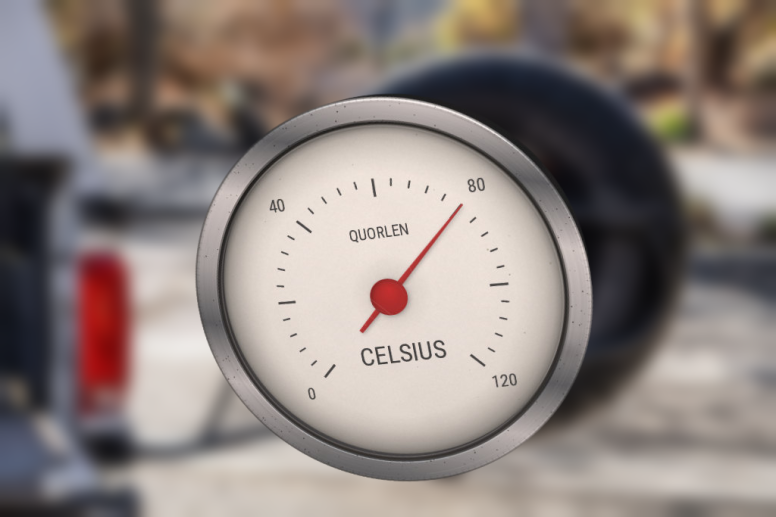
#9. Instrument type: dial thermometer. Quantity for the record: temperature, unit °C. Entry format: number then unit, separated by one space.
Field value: 80 °C
